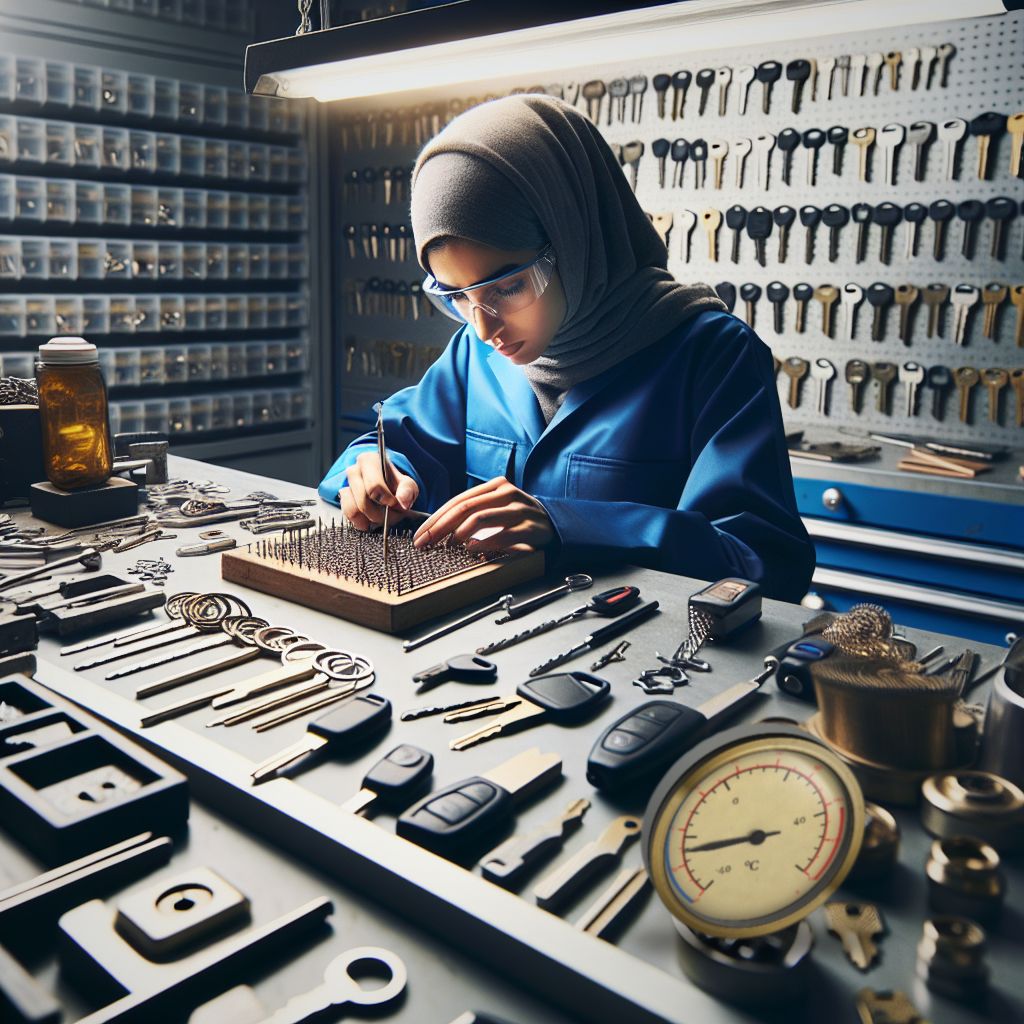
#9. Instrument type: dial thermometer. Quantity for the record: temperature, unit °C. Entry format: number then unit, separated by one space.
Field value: -24 °C
